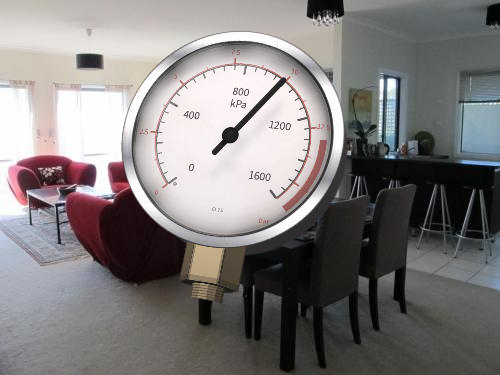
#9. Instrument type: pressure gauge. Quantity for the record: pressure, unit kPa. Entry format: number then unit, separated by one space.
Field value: 1000 kPa
